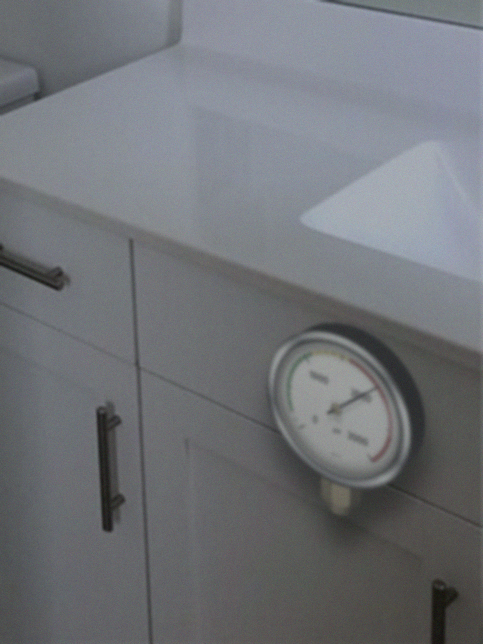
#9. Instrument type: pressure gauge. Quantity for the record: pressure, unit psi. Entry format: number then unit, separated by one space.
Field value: 2000 psi
